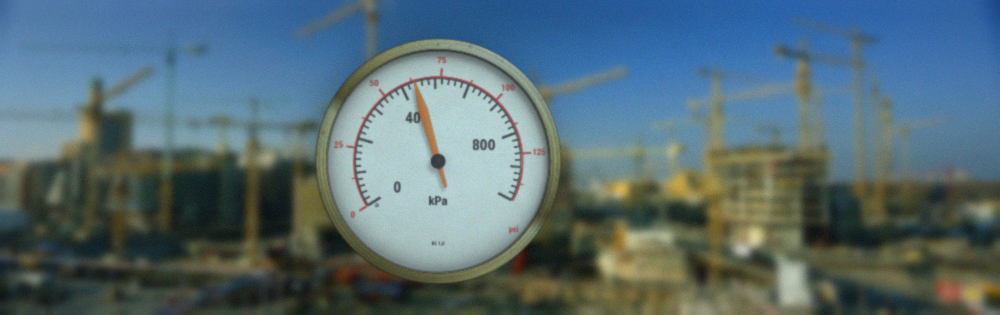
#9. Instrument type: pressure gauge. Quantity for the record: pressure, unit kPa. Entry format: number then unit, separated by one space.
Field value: 440 kPa
